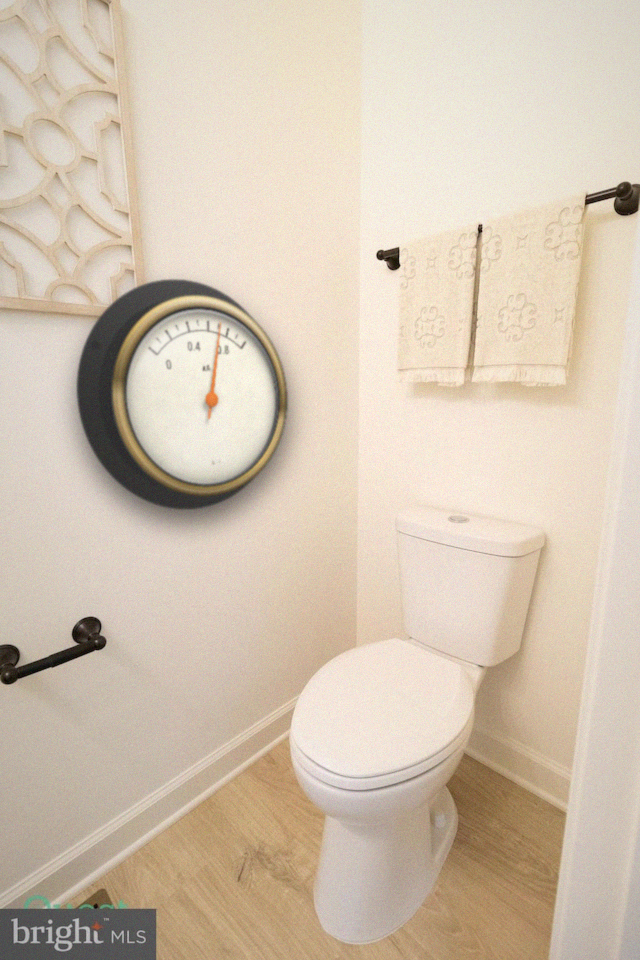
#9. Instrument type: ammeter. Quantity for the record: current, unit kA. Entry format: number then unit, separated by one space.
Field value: 0.7 kA
